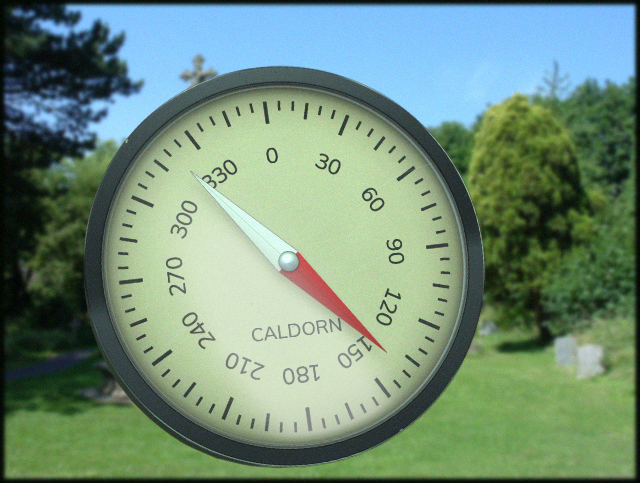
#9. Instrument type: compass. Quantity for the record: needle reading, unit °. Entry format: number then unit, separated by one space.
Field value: 140 °
